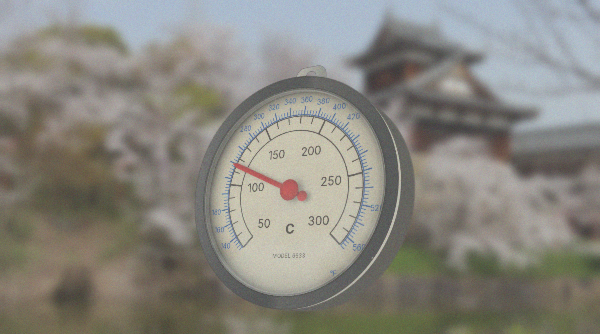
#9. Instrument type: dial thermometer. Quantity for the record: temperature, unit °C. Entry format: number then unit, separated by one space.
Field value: 115 °C
